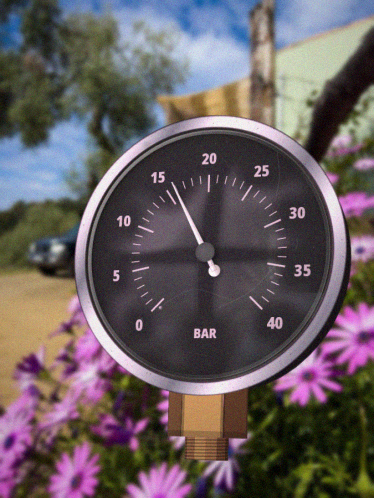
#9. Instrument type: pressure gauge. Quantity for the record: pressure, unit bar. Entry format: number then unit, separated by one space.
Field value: 16 bar
